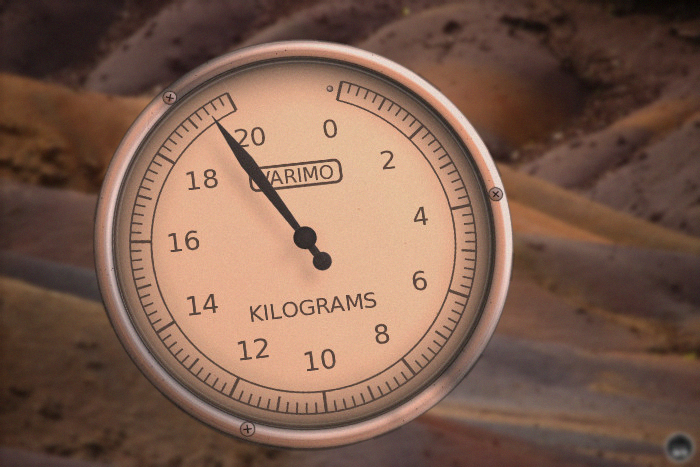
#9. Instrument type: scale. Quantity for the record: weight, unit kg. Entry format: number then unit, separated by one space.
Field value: 19.4 kg
